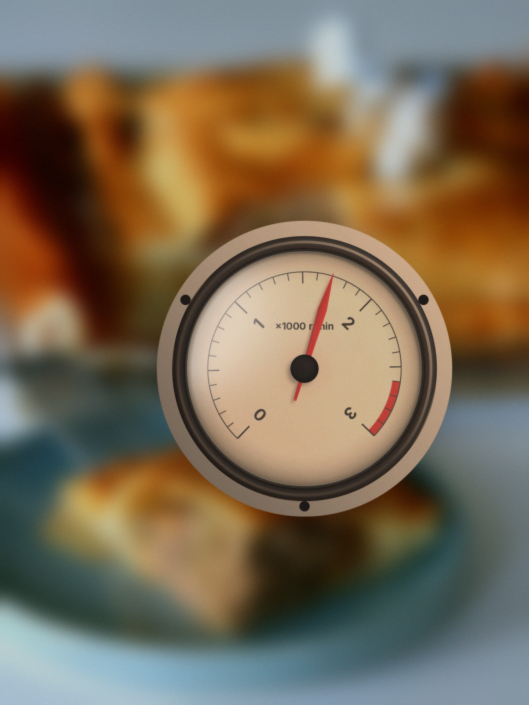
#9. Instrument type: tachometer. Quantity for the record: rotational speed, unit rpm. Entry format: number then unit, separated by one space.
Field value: 1700 rpm
